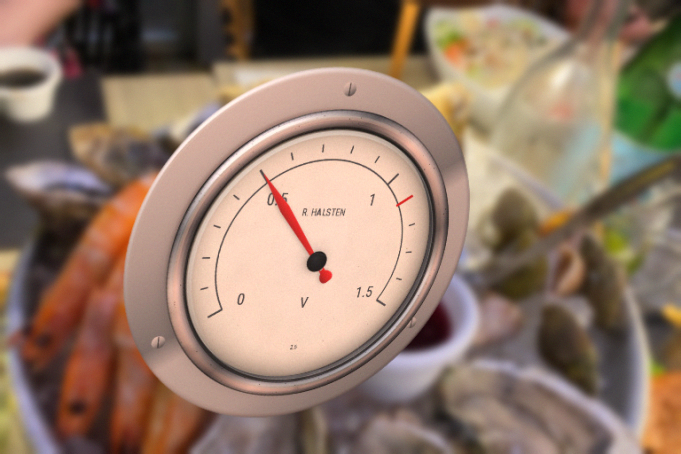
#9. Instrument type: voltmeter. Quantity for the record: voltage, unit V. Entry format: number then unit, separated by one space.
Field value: 0.5 V
